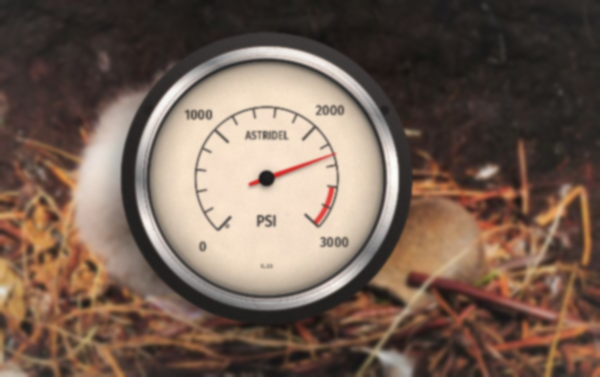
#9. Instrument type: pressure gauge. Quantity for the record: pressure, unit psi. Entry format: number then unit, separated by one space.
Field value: 2300 psi
